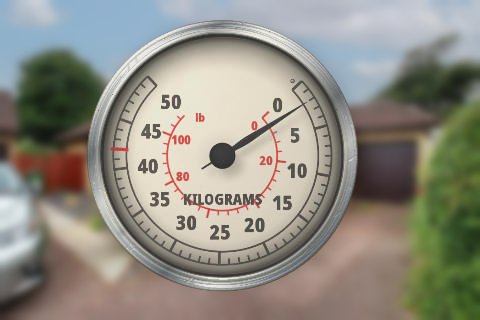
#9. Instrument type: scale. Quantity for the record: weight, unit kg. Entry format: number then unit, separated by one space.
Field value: 2 kg
